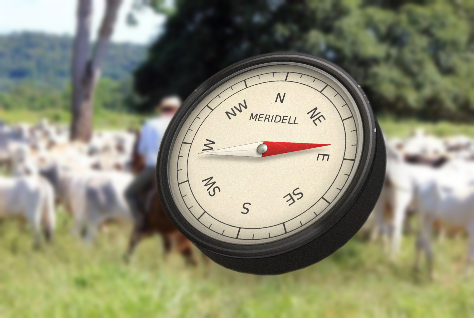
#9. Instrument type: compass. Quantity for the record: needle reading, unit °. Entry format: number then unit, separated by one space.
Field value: 80 °
